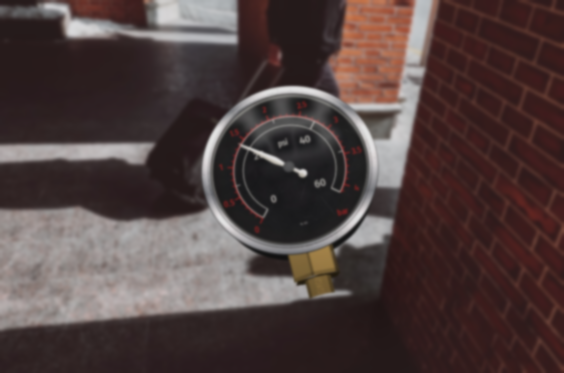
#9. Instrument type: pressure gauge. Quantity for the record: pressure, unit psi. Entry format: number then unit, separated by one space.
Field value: 20 psi
